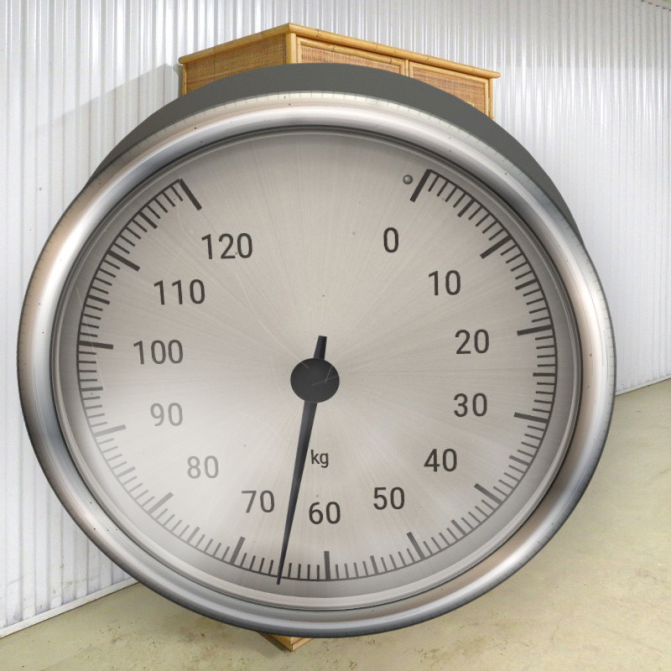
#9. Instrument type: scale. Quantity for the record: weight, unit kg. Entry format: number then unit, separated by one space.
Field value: 65 kg
